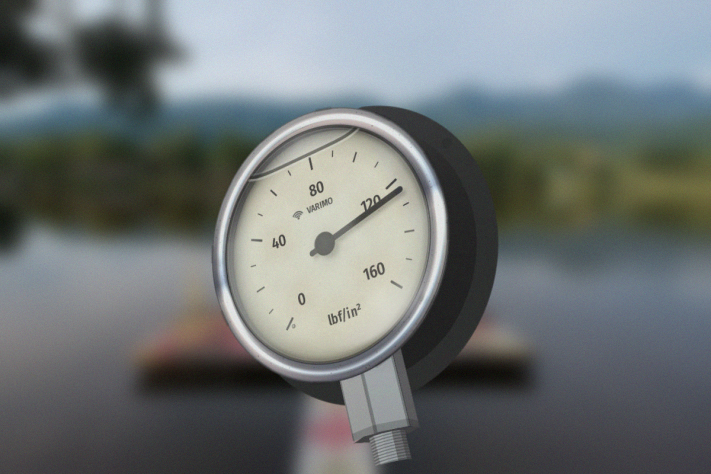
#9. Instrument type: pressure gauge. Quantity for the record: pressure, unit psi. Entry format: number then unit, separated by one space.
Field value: 125 psi
